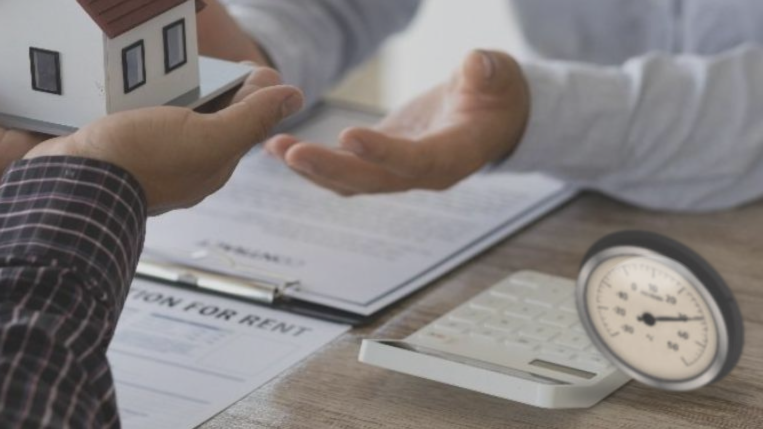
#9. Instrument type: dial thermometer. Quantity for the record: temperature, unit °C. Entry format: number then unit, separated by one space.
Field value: 30 °C
